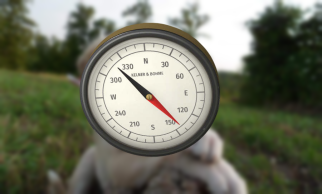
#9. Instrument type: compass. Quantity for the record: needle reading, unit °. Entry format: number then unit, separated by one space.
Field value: 140 °
